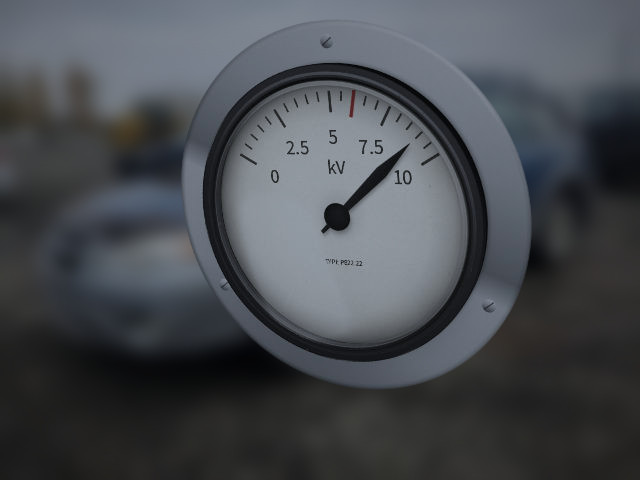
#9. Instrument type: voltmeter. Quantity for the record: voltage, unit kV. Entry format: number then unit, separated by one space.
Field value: 9 kV
